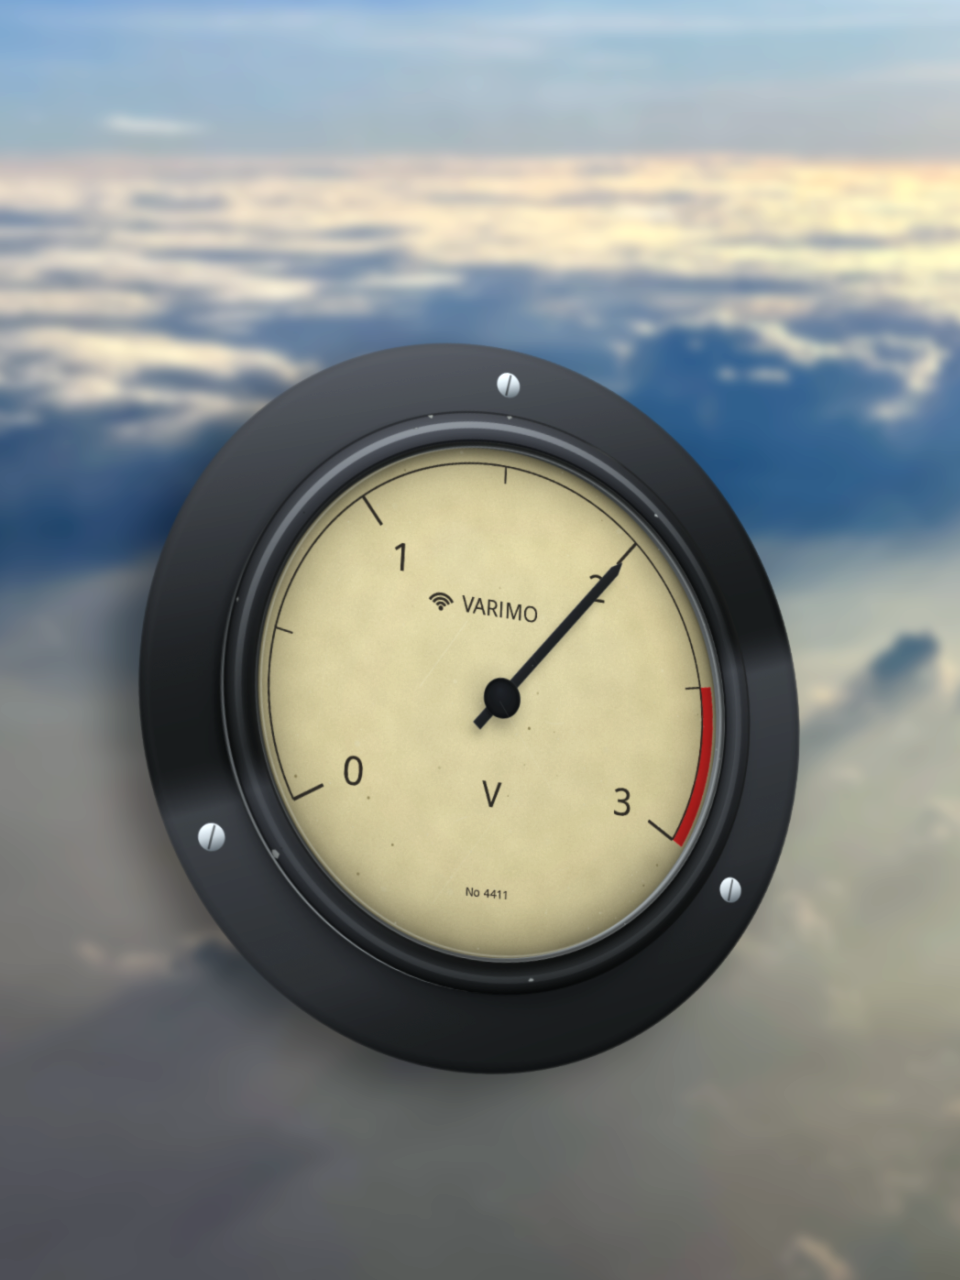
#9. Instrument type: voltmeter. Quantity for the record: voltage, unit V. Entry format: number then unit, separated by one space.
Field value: 2 V
